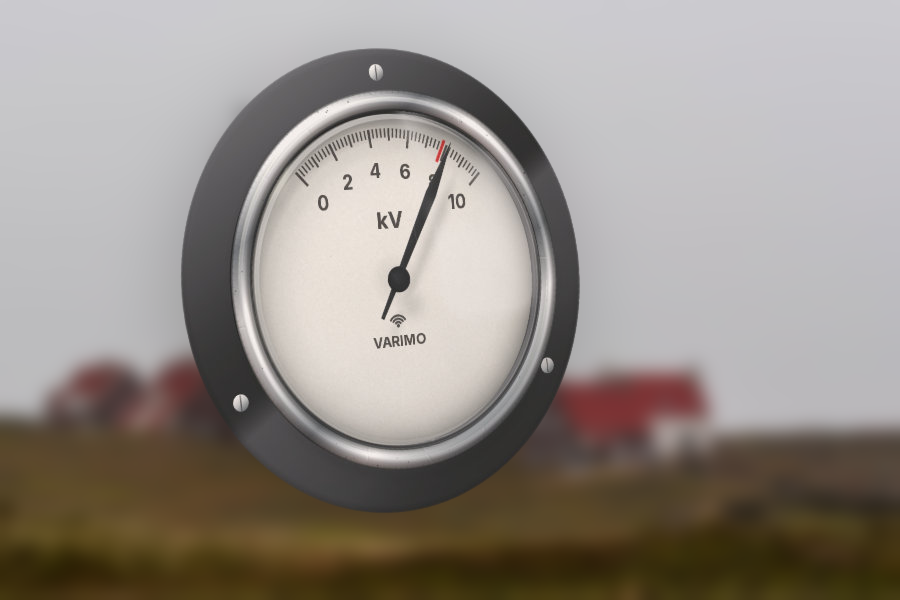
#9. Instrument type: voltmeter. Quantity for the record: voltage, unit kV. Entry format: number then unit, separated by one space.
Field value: 8 kV
